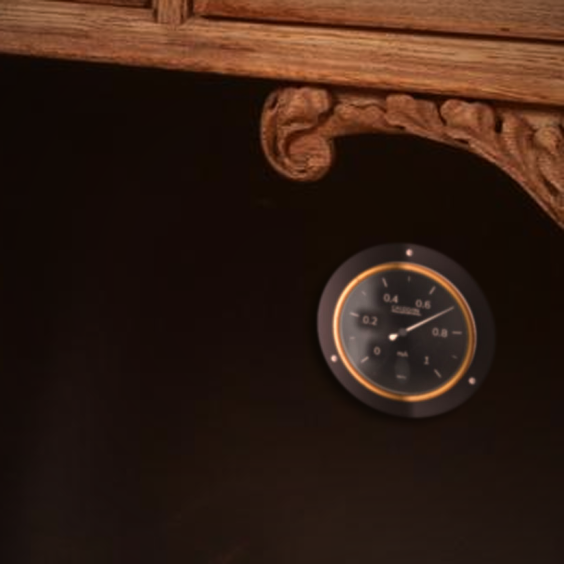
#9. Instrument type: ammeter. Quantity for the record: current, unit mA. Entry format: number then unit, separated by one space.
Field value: 0.7 mA
